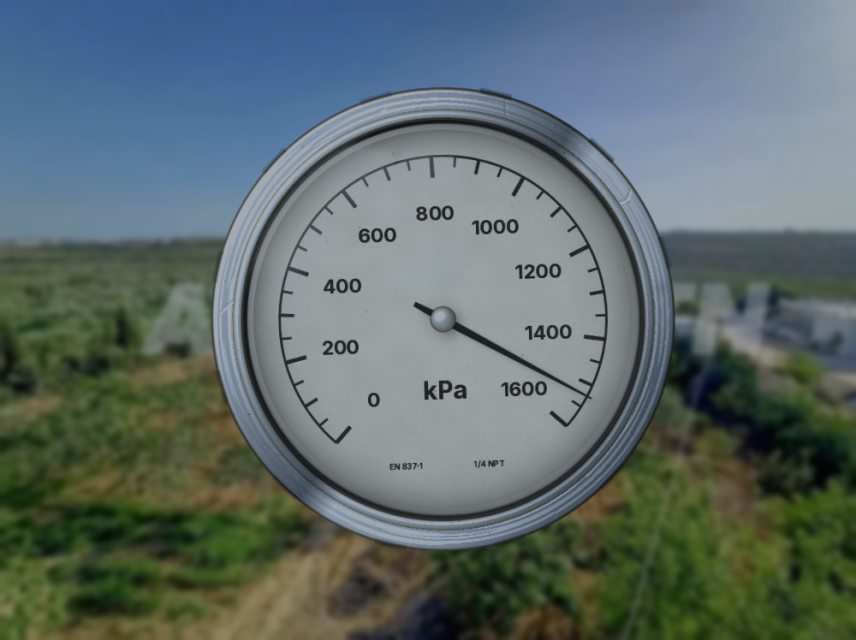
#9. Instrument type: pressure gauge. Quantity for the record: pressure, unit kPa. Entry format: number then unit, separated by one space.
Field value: 1525 kPa
